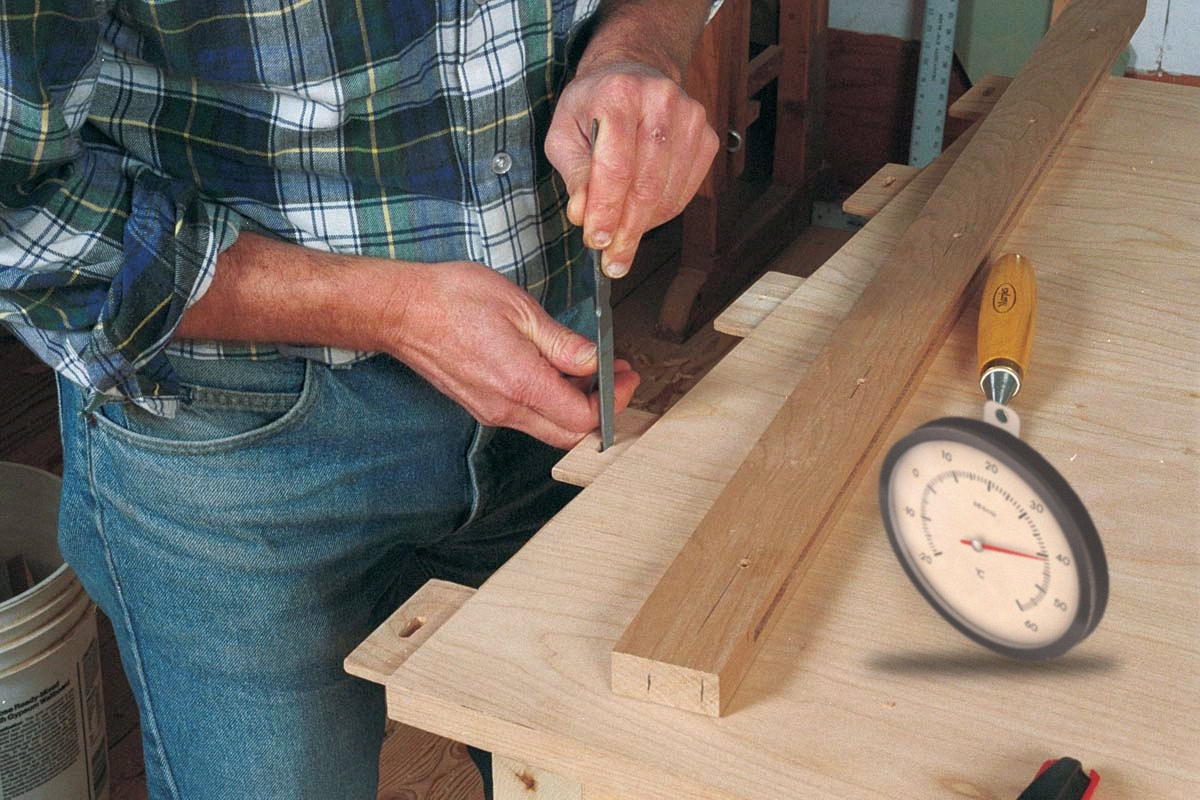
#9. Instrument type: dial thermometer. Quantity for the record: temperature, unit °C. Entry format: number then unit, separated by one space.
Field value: 40 °C
